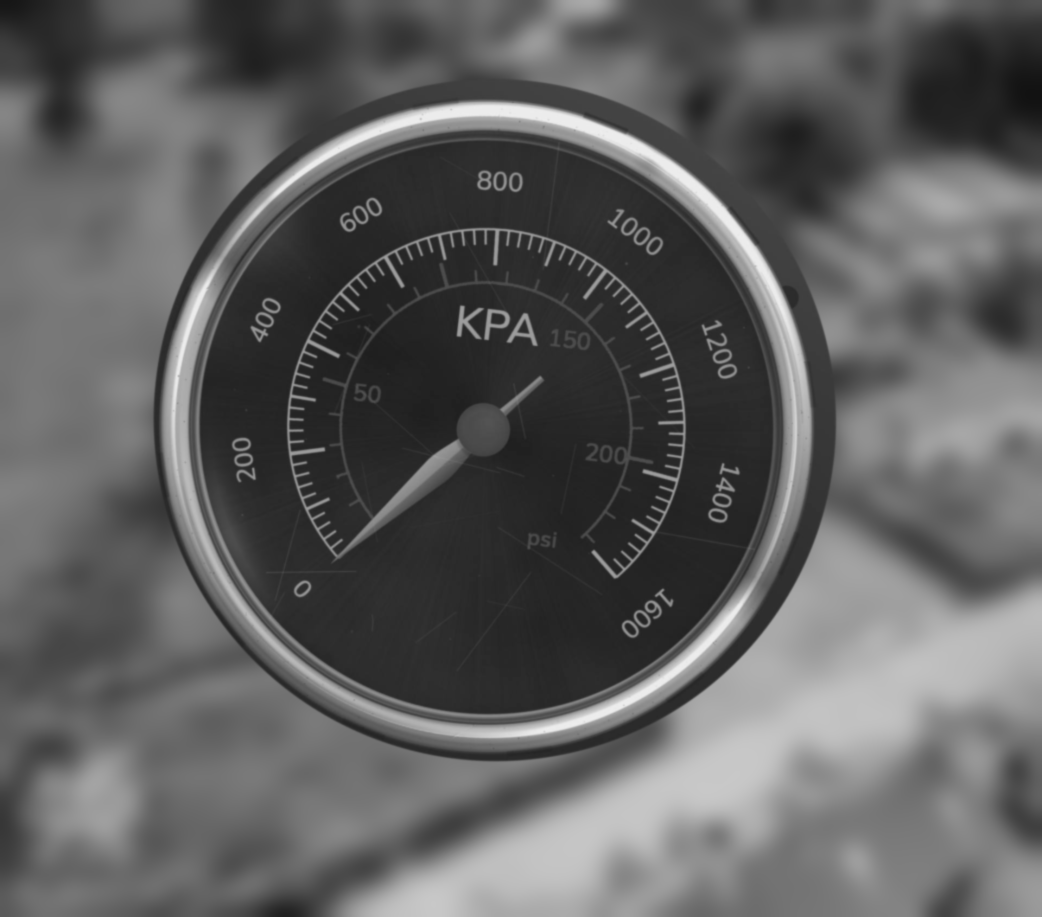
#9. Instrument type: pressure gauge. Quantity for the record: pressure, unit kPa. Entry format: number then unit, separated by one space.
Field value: 0 kPa
